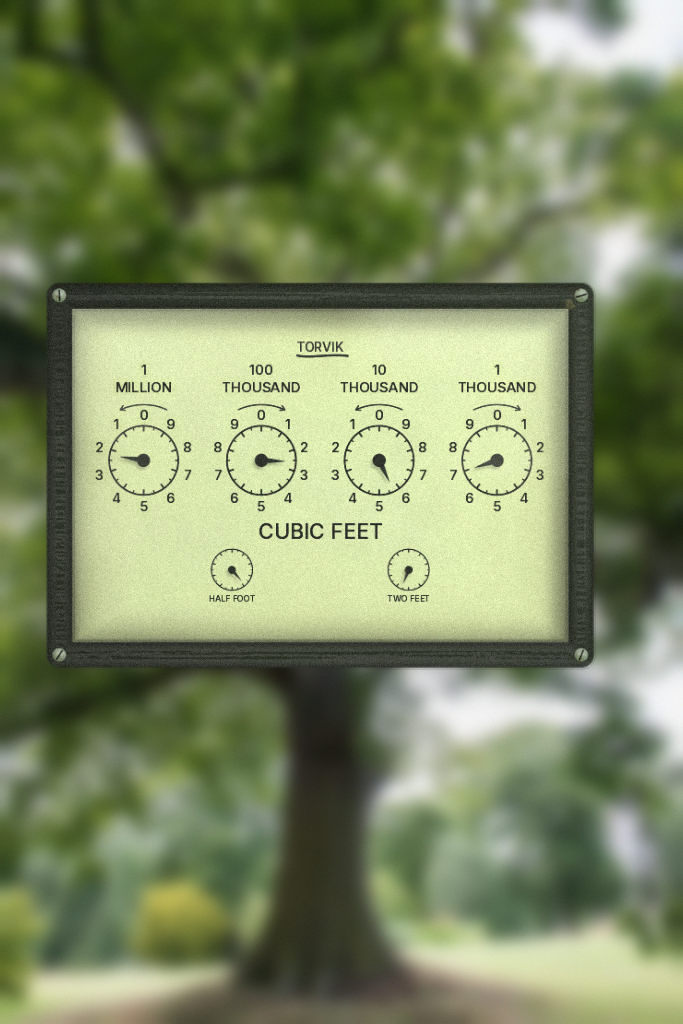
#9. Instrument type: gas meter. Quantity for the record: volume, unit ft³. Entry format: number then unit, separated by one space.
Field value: 225700 ft³
